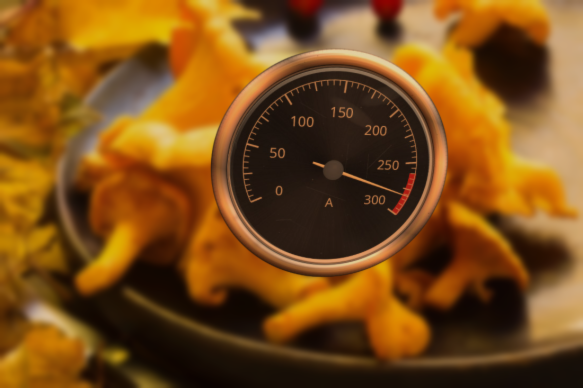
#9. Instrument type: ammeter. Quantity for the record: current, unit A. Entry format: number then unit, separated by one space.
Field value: 280 A
